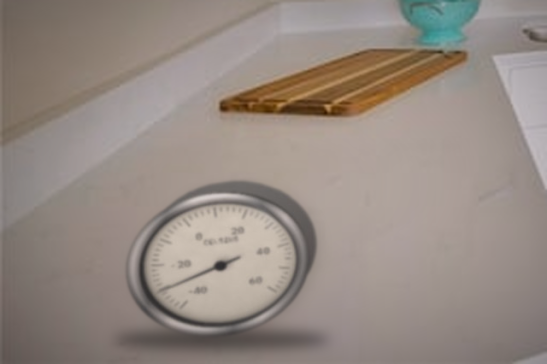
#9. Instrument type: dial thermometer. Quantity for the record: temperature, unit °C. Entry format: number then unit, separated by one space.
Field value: -30 °C
